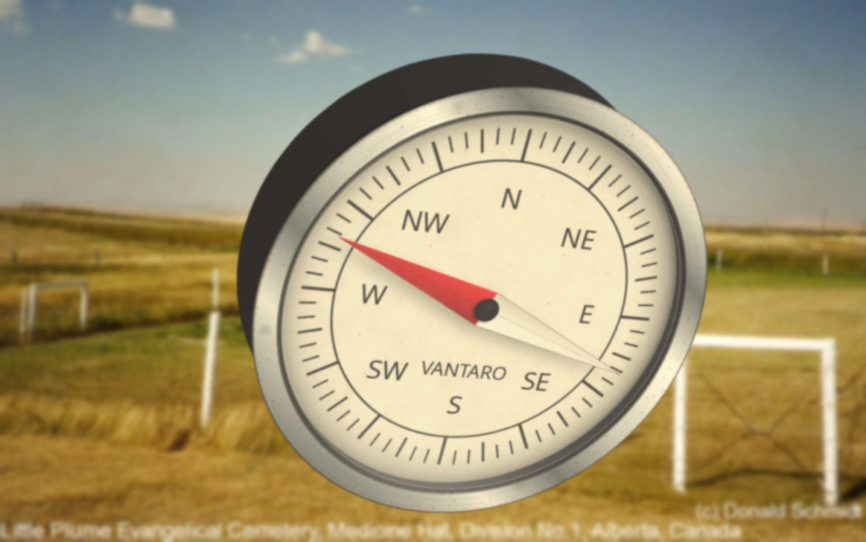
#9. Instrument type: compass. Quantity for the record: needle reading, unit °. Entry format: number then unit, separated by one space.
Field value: 290 °
